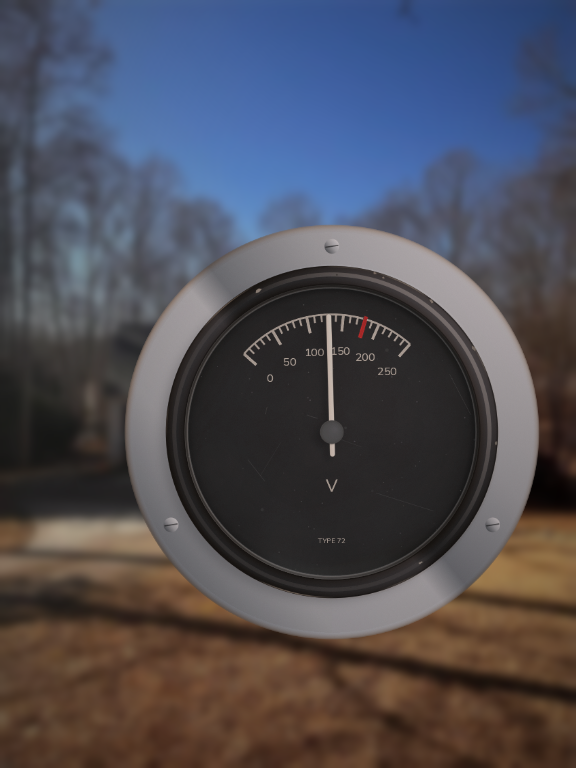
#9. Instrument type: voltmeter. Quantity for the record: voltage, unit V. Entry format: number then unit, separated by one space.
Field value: 130 V
